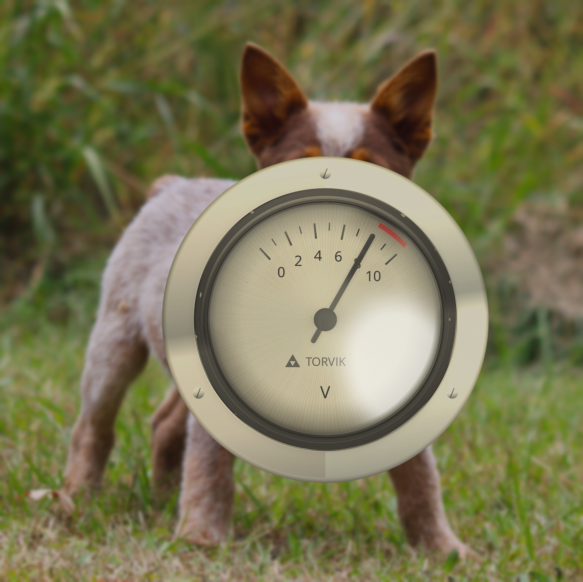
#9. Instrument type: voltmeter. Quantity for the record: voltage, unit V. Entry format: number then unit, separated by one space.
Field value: 8 V
